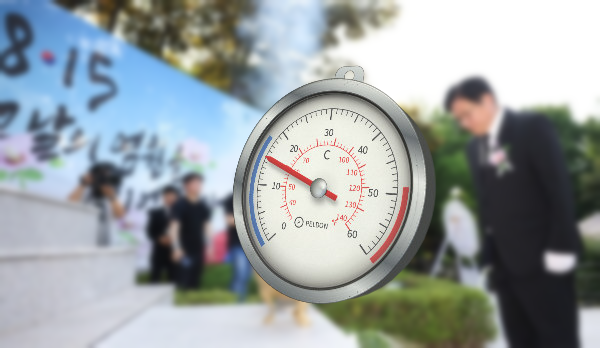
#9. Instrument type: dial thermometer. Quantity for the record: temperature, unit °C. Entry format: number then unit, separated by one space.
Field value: 15 °C
